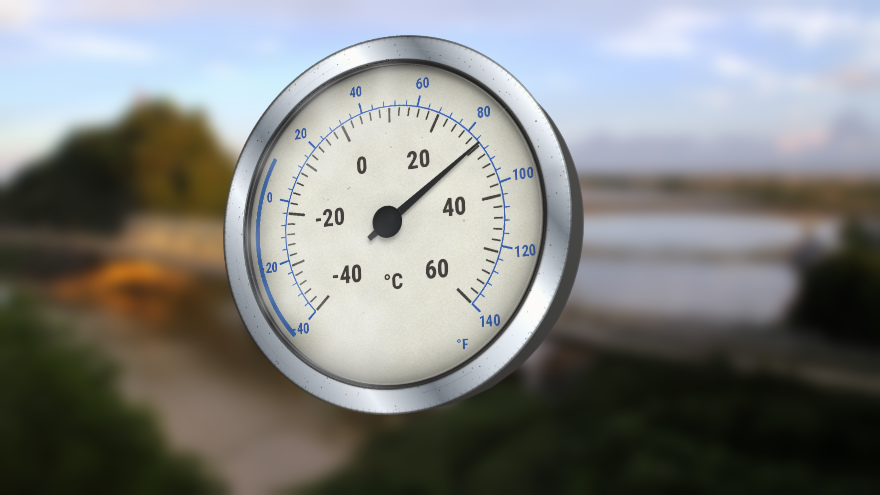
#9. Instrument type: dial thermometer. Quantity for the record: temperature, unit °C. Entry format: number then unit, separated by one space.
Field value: 30 °C
